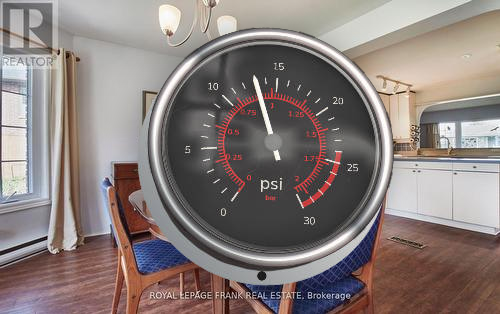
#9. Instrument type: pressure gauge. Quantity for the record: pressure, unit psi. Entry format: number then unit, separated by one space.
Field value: 13 psi
